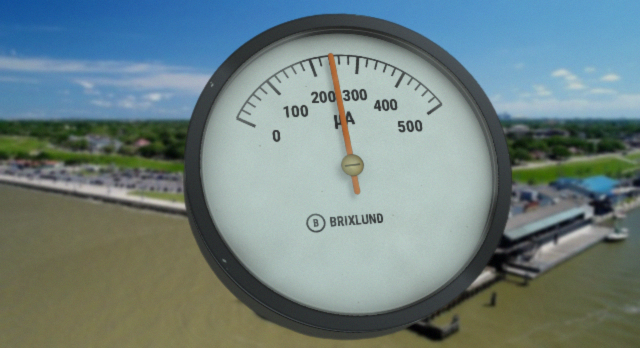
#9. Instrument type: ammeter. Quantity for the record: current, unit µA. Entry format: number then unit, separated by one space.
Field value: 240 µA
